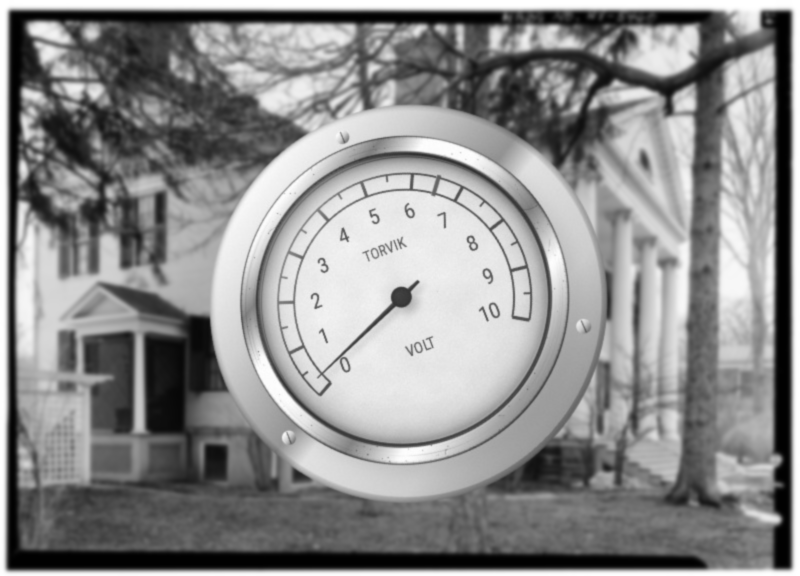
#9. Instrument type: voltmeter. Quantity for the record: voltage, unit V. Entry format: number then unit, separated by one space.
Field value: 0.25 V
